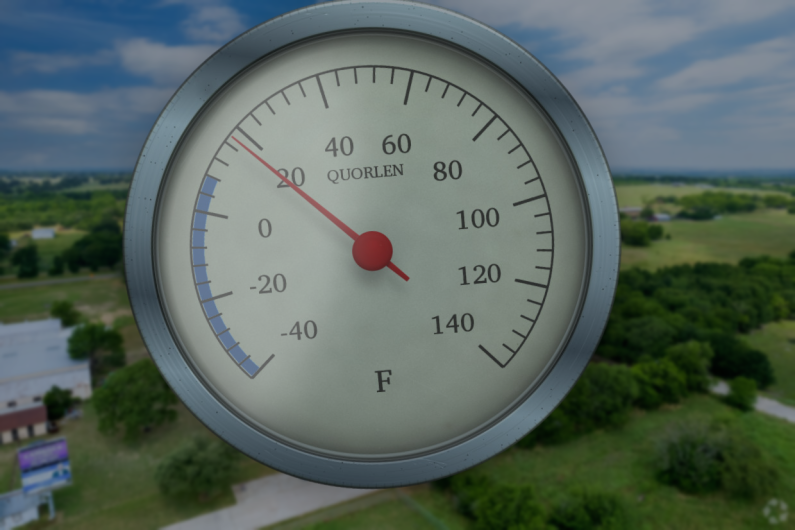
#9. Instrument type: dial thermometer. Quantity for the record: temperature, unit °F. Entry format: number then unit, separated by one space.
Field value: 18 °F
